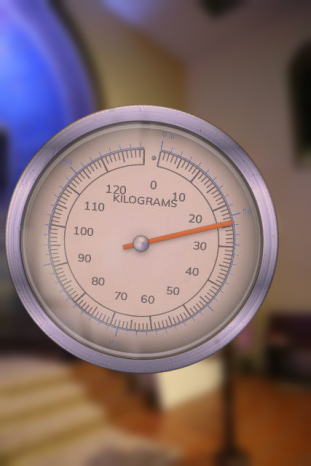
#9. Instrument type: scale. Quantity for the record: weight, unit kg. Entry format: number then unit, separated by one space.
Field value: 24 kg
